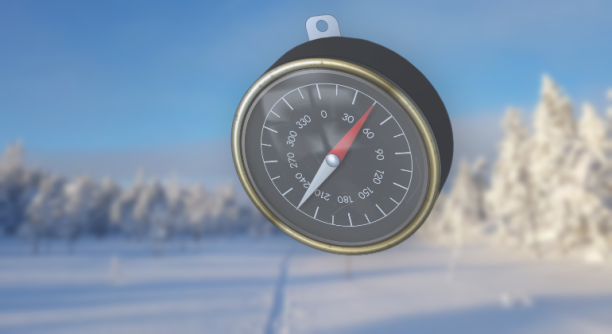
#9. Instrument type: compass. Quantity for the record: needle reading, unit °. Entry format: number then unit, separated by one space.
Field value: 45 °
